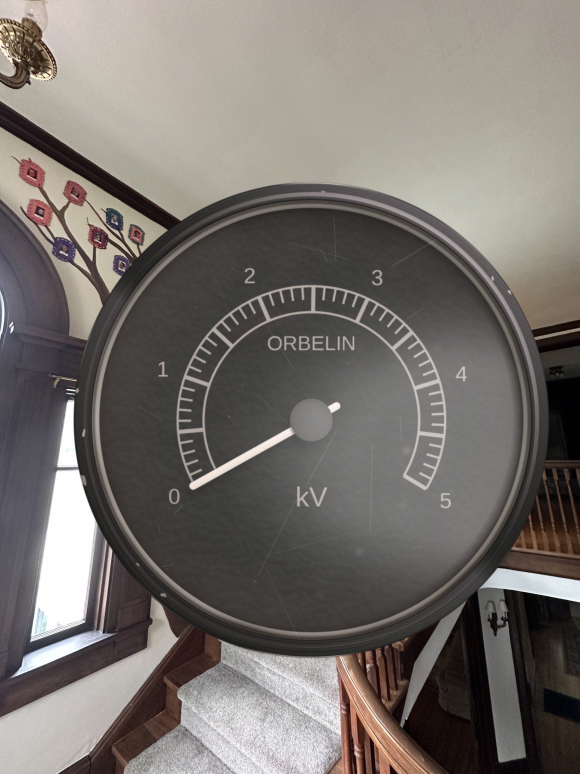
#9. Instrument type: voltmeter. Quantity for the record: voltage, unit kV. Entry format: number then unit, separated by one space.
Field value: 0 kV
